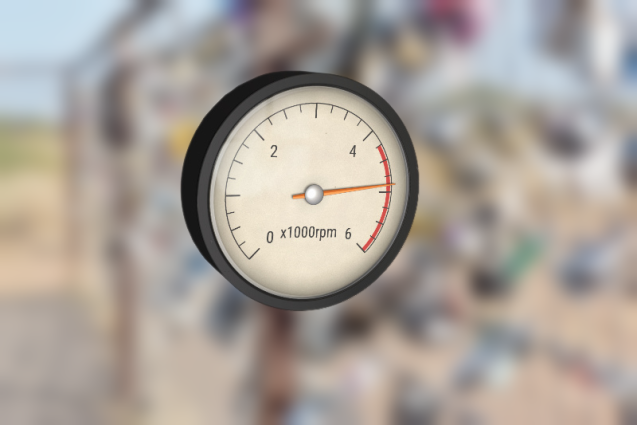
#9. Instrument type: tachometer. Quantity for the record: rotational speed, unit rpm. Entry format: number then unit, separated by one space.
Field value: 4875 rpm
